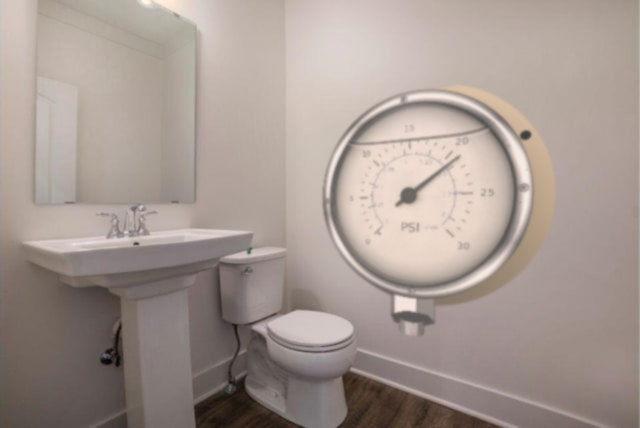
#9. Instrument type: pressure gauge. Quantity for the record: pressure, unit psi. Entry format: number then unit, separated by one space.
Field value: 21 psi
